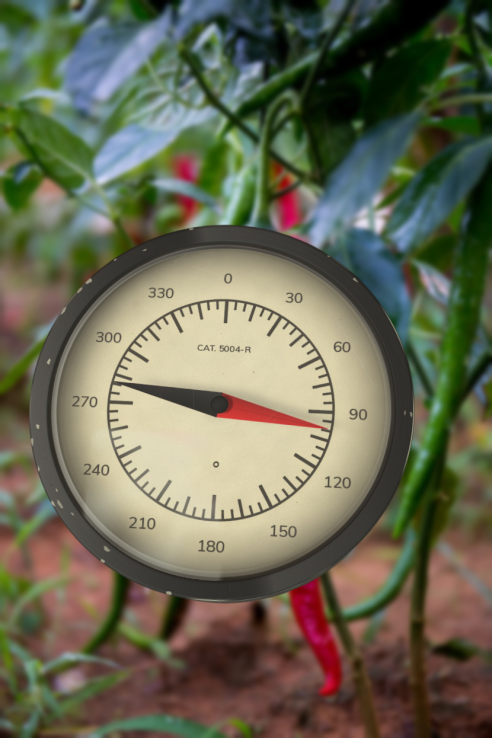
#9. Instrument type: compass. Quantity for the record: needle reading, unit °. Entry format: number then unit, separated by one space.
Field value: 100 °
